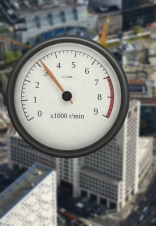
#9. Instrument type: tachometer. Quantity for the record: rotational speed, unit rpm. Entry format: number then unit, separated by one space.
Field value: 3200 rpm
